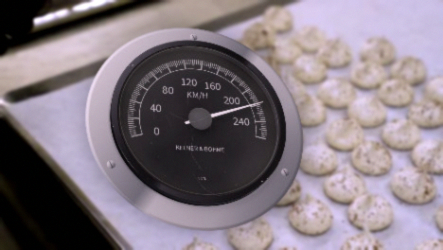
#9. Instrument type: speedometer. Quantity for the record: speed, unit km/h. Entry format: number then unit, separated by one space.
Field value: 220 km/h
